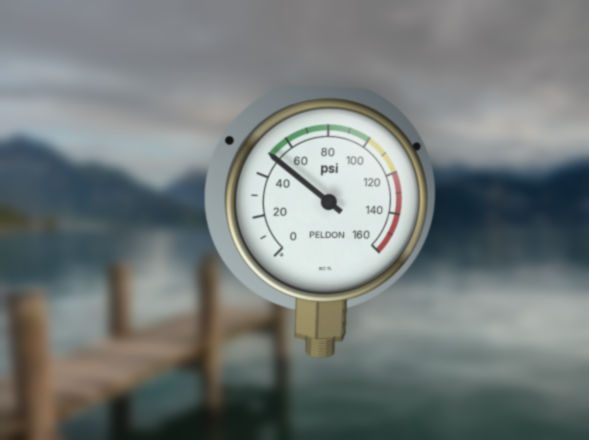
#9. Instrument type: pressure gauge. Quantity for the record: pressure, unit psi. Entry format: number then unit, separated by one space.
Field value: 50 psi
